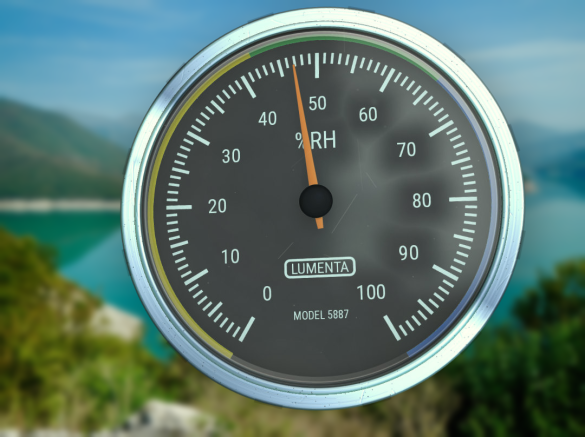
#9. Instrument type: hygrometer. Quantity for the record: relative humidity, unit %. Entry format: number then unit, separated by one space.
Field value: 47 %
